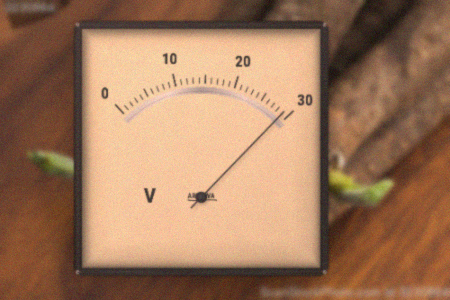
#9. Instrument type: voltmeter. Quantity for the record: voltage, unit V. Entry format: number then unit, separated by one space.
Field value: 29 V
